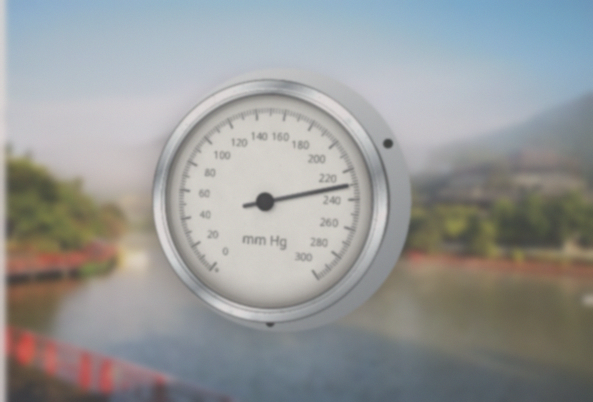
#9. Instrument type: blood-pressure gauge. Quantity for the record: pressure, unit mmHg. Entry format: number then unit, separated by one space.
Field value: 230 mmHg
